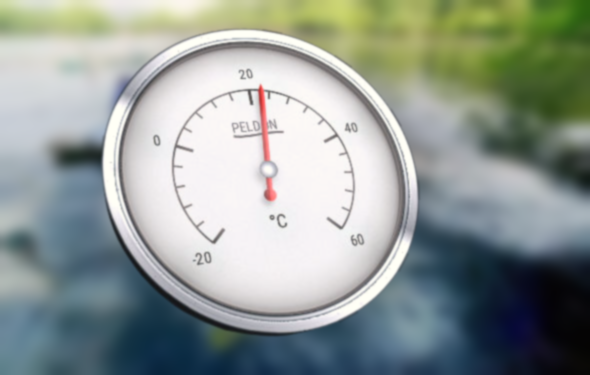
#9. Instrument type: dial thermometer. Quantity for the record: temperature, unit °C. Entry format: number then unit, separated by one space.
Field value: 22 °C
